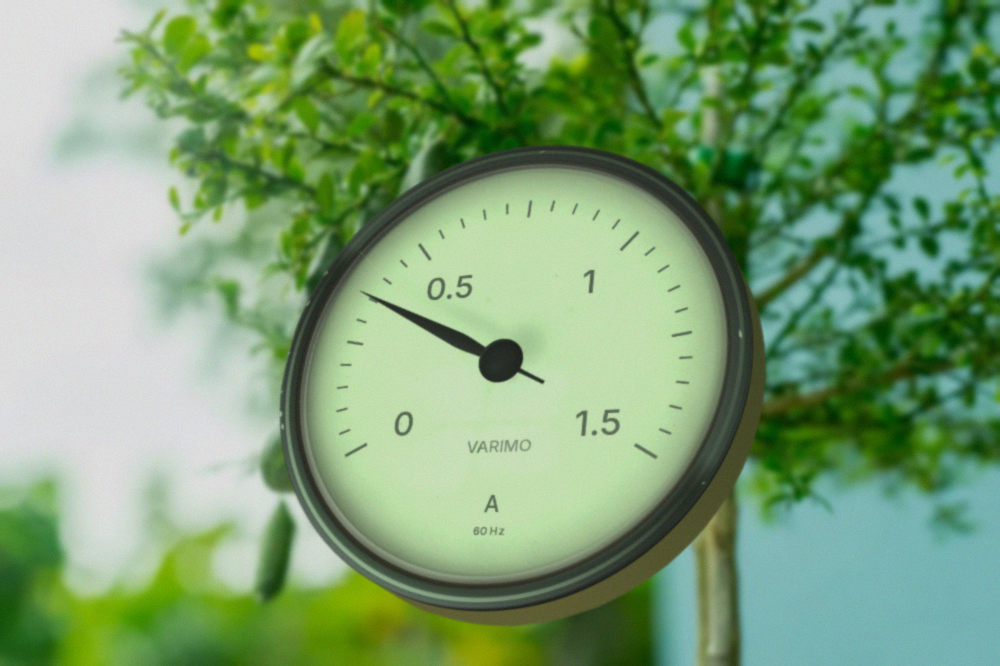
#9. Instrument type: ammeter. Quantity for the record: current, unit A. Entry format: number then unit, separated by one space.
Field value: 0.35 A
